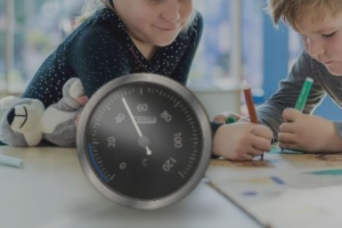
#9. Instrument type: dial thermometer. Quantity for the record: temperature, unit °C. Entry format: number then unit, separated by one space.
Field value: 50 °C
